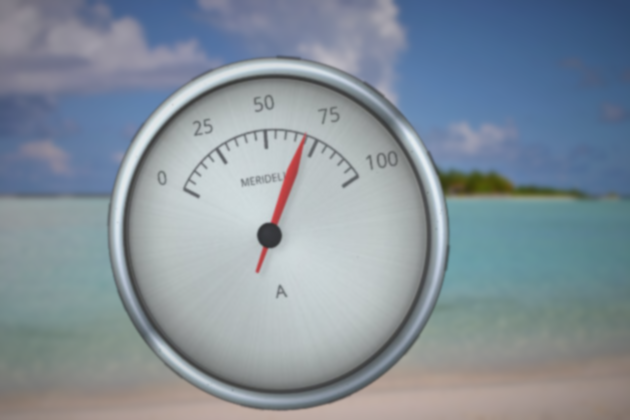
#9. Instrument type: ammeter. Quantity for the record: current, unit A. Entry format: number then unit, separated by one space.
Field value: 70 A
